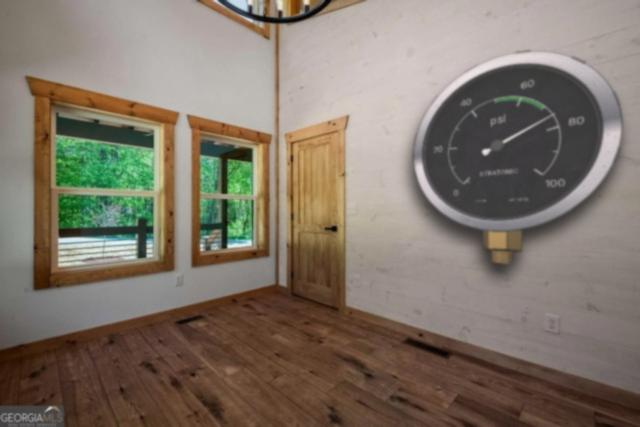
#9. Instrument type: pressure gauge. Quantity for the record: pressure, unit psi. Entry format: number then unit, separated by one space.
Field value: 75 psi
